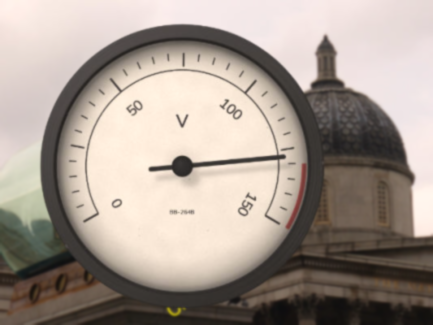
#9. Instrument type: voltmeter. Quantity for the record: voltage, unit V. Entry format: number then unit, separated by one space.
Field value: 127.5 V
